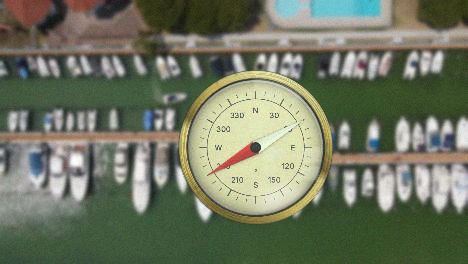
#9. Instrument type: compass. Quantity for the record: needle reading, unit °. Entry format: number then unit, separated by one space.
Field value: 240 °
